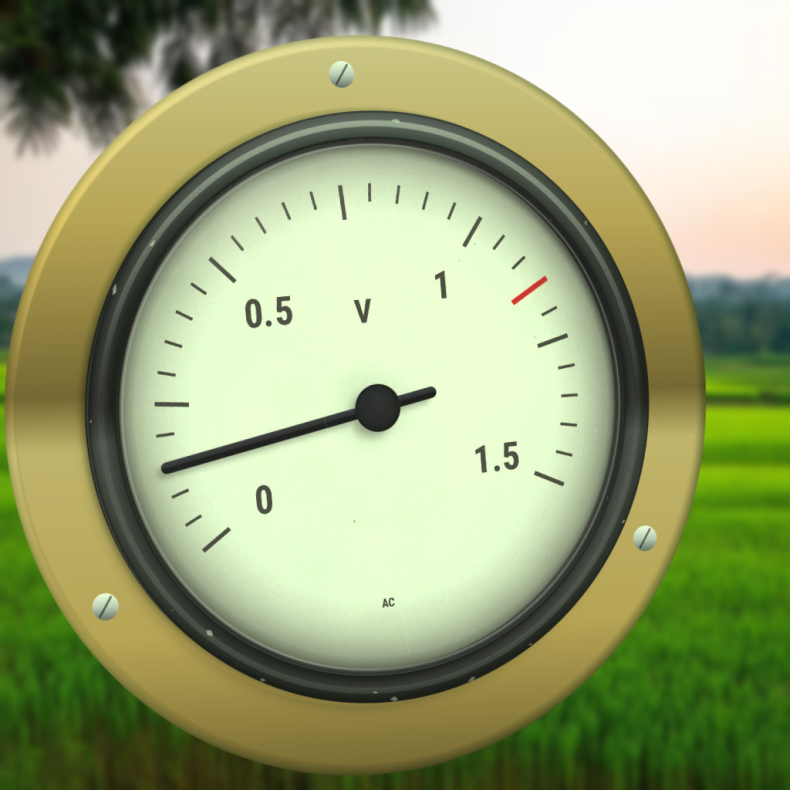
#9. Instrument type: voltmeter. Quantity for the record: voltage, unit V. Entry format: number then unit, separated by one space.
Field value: 0.15 V
